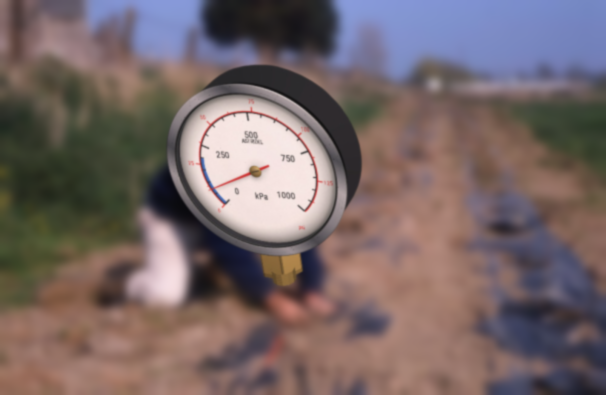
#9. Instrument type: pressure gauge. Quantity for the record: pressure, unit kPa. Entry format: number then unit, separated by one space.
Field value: 75 kPa
